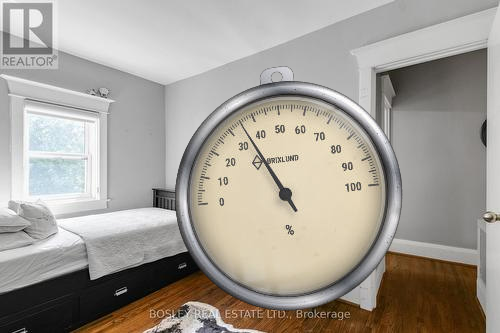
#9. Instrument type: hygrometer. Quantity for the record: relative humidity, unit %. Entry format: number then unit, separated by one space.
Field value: 35 %
